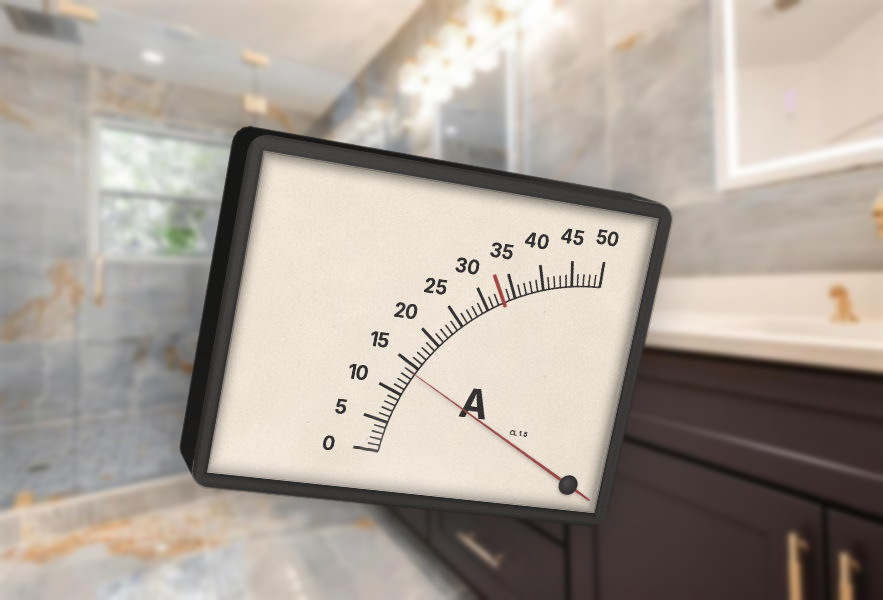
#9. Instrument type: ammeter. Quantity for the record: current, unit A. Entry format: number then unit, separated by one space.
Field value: 14 A
